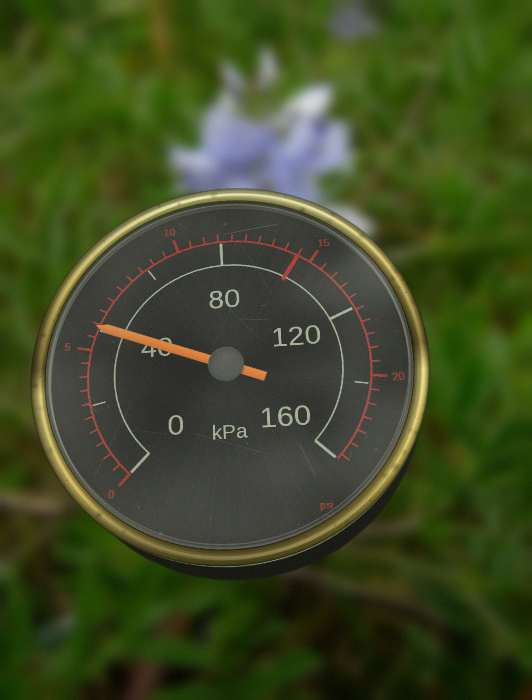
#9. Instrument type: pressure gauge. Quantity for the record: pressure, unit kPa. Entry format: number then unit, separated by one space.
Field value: 40 kPa
